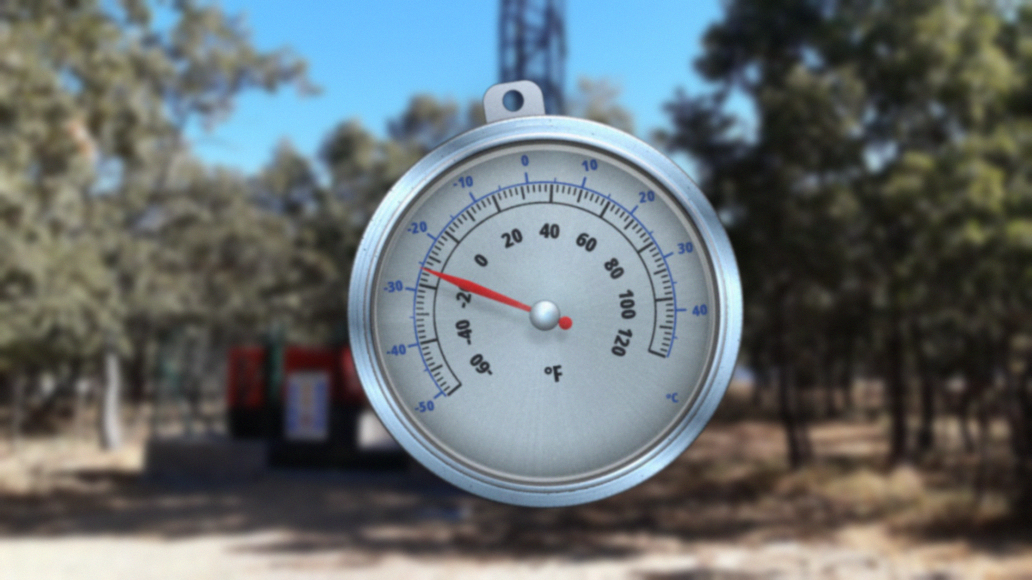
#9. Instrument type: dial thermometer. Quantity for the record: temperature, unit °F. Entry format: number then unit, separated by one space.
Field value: -14 °F
